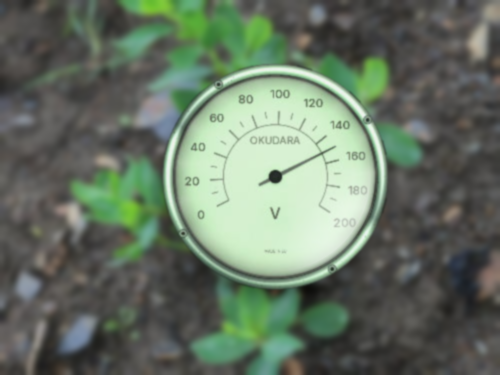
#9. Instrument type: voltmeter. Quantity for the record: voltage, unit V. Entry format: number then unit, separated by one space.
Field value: 150 V
